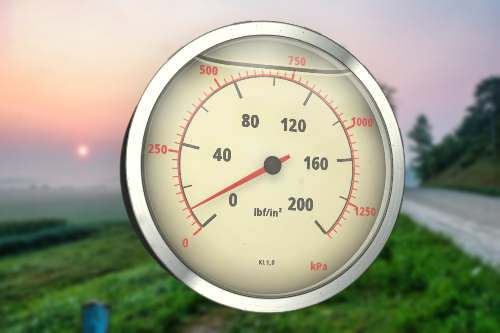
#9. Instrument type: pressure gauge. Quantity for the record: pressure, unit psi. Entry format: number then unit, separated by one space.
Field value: 10 psi
